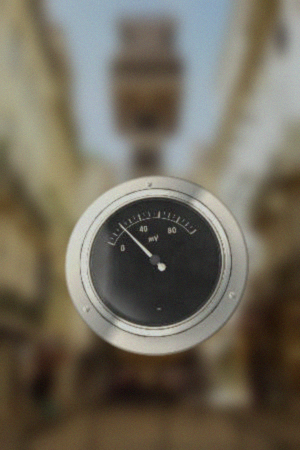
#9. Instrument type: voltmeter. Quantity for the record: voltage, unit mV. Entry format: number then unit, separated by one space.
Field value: 20 mV
